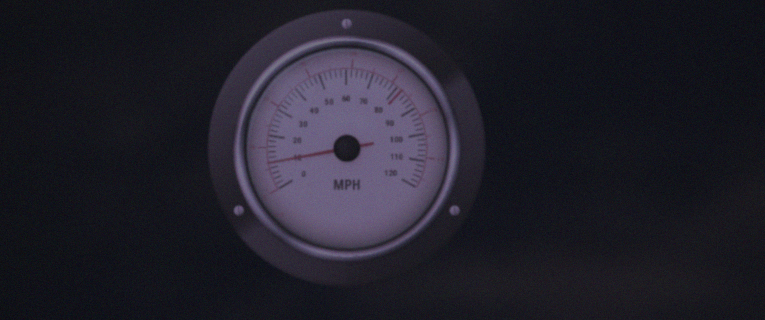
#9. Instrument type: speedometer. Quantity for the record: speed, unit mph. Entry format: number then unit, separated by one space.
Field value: 10 mph
